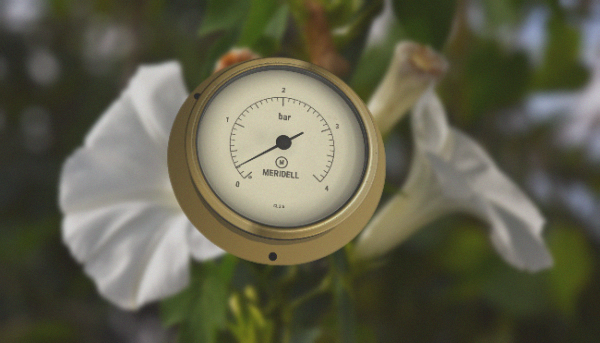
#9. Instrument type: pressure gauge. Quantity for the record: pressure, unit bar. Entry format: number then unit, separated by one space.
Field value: 0.2 bar
